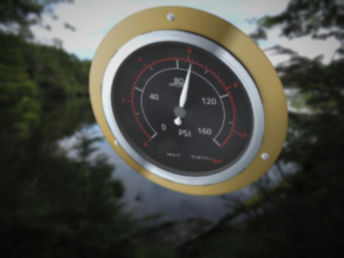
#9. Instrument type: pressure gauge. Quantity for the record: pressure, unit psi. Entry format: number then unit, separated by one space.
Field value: 90 psi
